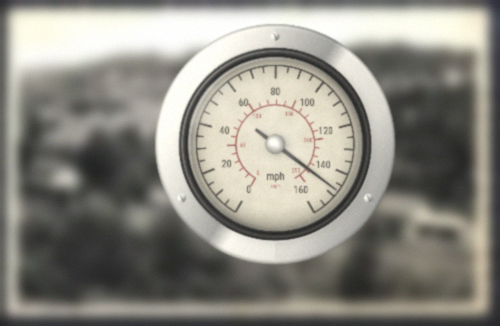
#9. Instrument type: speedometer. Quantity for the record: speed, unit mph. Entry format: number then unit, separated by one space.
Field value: 147.5 mph
